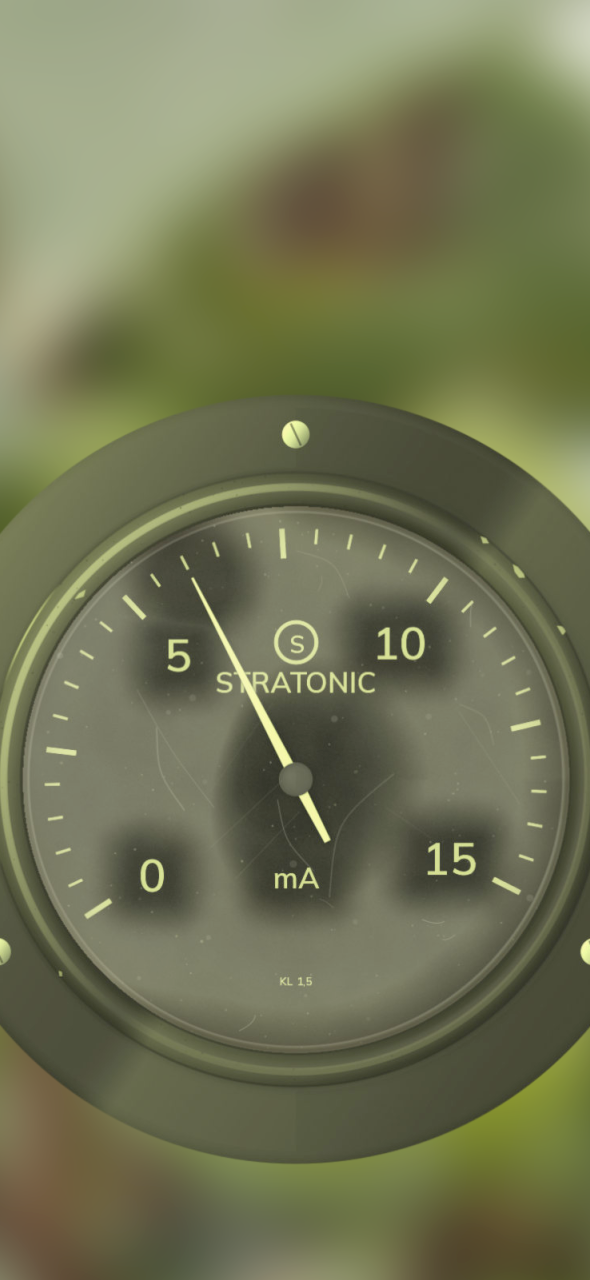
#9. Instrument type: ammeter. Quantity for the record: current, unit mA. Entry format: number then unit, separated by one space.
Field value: 6 mA
